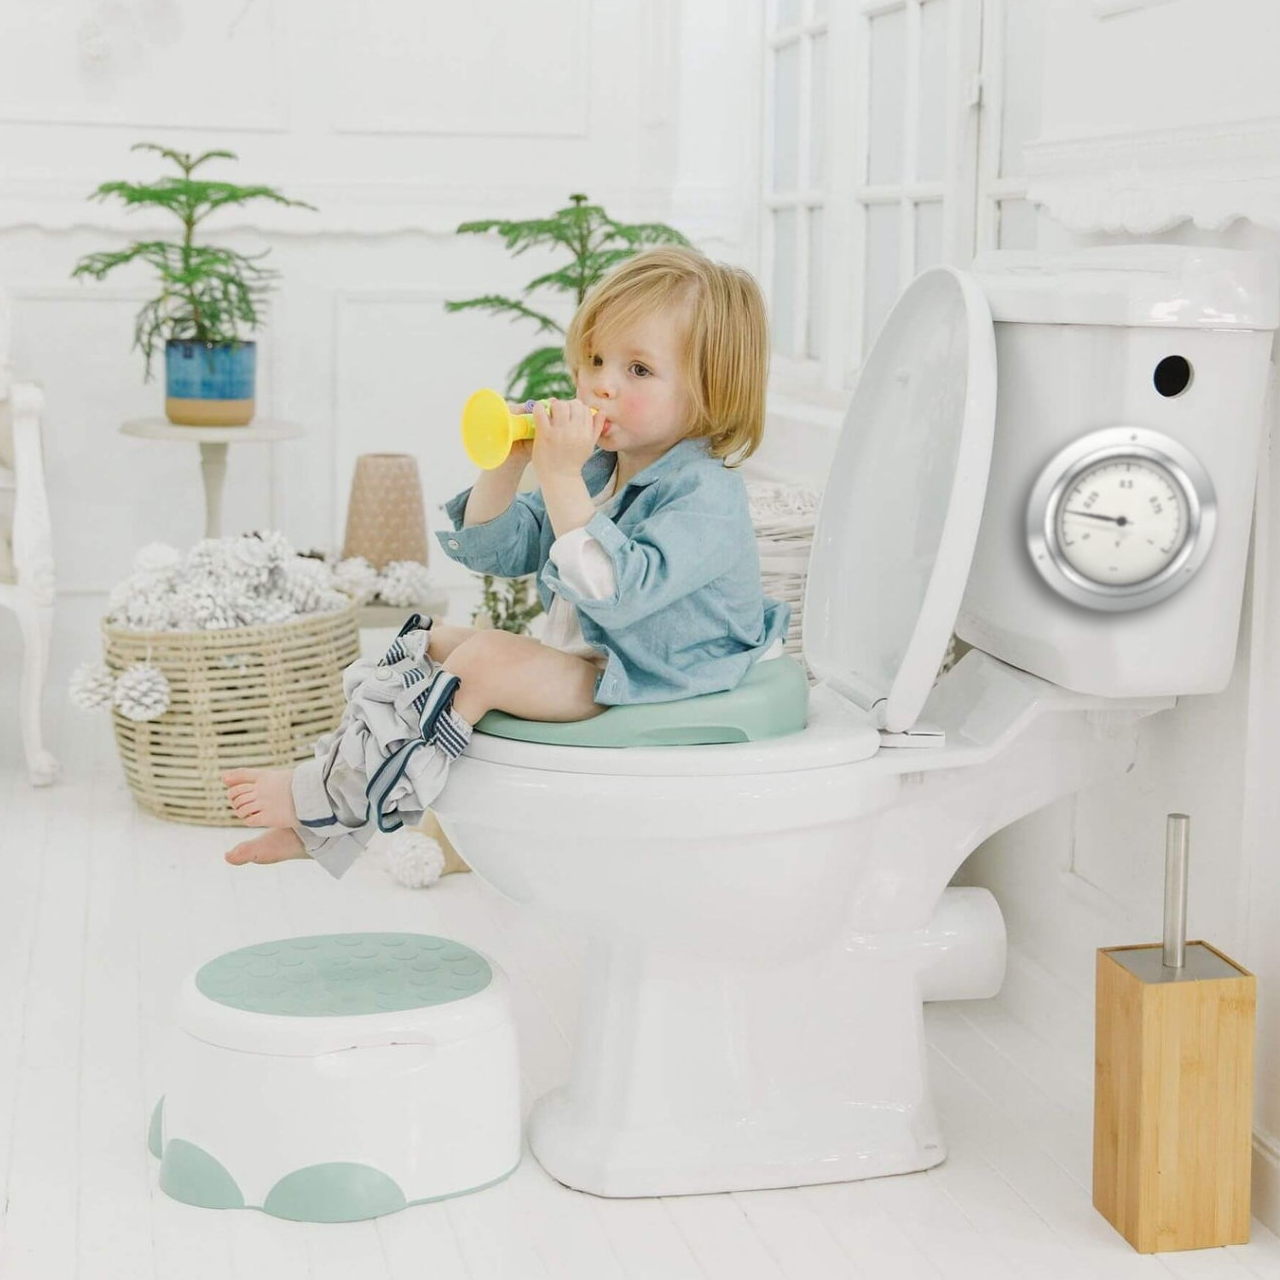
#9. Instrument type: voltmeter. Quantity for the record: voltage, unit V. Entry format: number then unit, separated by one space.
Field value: 0.15 V
